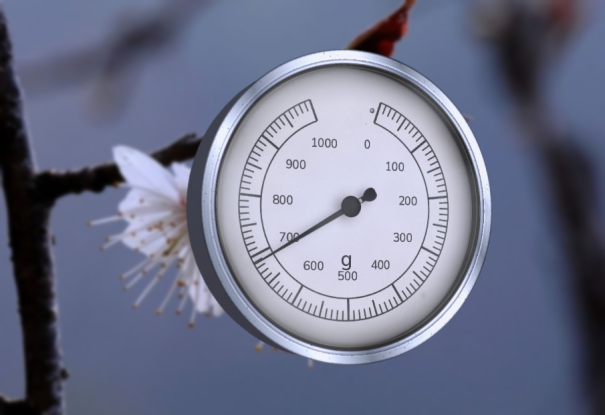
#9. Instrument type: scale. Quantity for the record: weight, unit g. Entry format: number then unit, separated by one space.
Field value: 690 g
